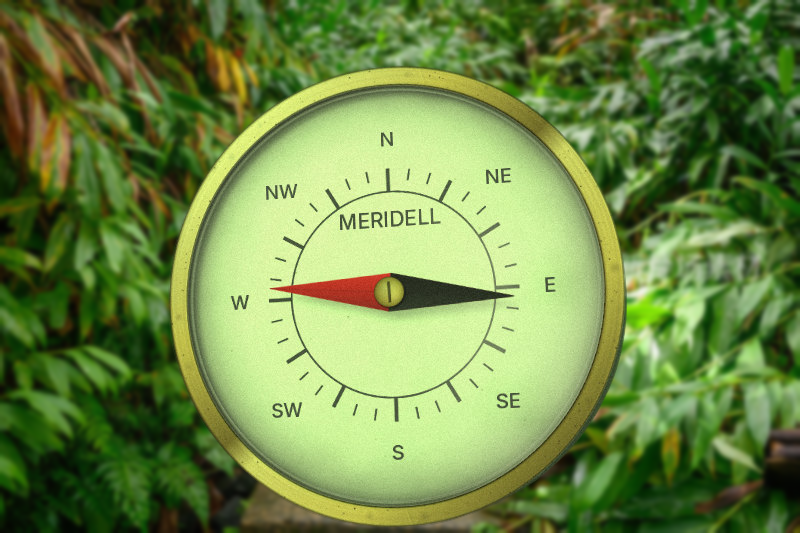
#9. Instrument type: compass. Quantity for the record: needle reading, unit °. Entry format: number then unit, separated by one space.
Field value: 275 °
